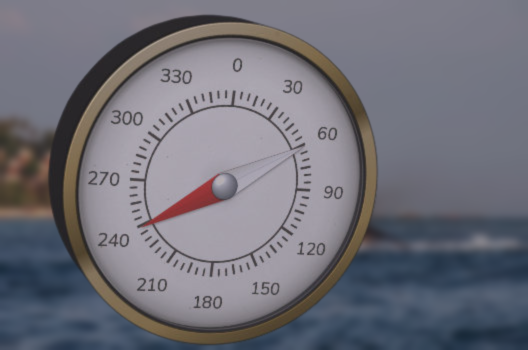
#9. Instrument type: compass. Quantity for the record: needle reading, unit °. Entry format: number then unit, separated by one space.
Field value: 240 °
